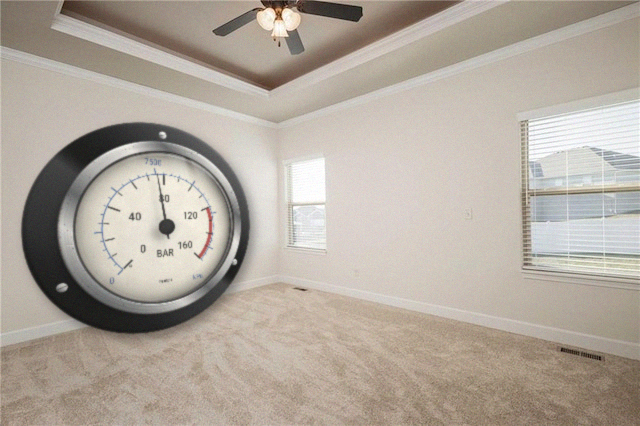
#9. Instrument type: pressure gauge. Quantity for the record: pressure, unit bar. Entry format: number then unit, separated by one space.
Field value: 75 bar
